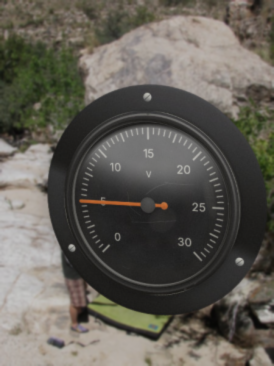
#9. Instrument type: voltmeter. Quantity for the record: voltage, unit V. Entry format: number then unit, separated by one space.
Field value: 5 V
